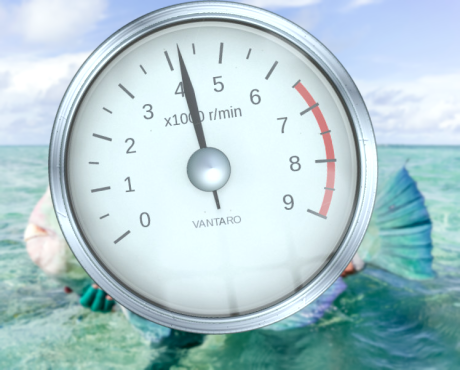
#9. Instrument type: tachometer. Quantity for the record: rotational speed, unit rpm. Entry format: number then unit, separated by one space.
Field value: 4250 rpm
